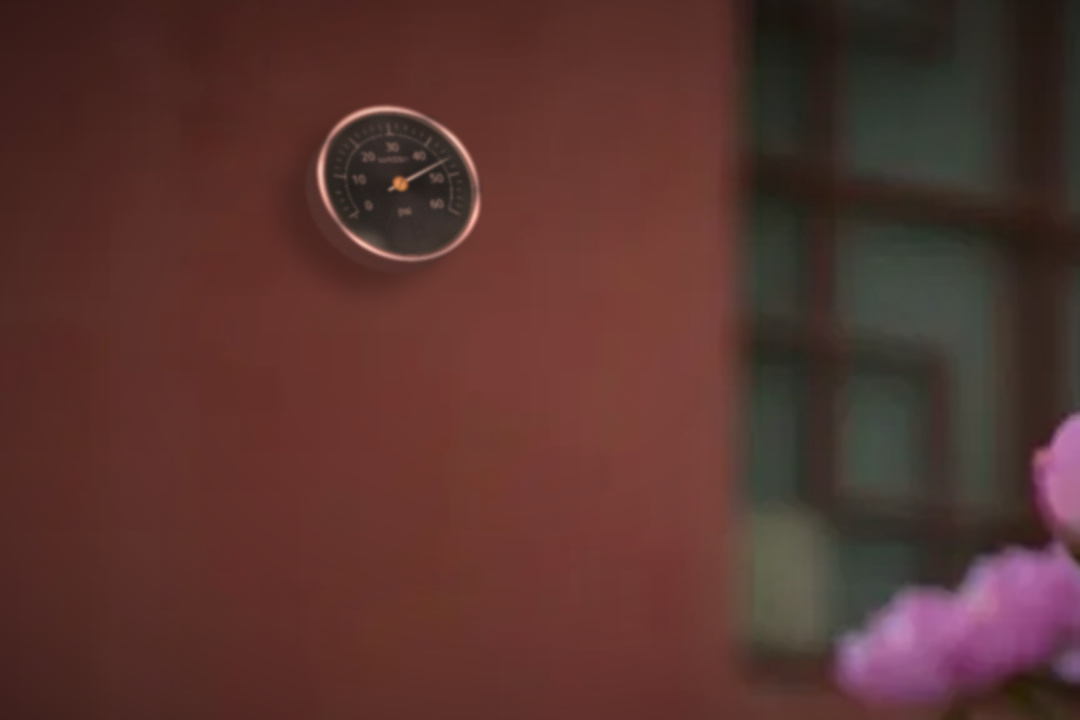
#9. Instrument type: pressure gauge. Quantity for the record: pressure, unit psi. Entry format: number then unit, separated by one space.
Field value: 46 psi
